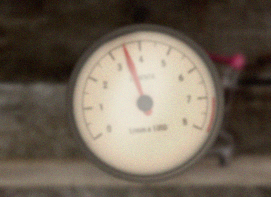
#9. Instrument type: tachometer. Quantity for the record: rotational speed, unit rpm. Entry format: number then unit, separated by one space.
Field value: 3500 rpm
